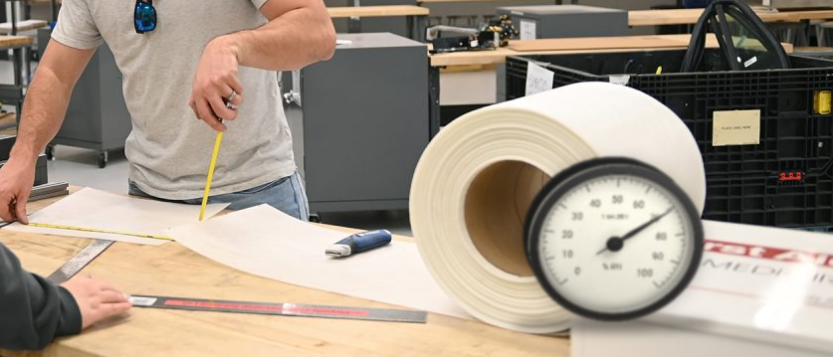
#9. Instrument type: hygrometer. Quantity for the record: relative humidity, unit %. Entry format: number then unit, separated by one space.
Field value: 70 %
